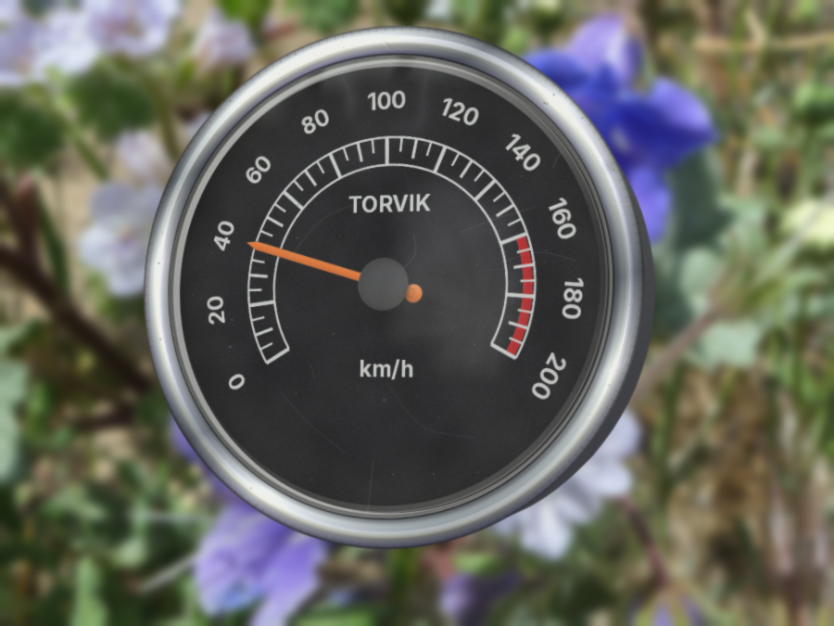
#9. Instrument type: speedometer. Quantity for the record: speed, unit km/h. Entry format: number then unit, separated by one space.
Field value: 40 km/h
